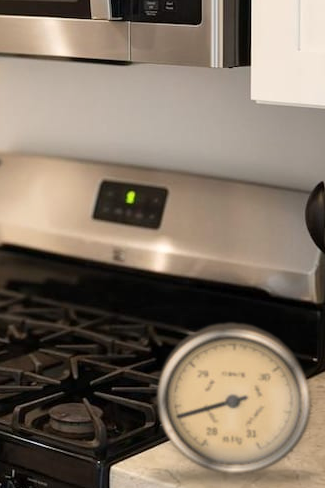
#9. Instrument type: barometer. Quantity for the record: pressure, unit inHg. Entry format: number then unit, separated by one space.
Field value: 28.4 inHg
